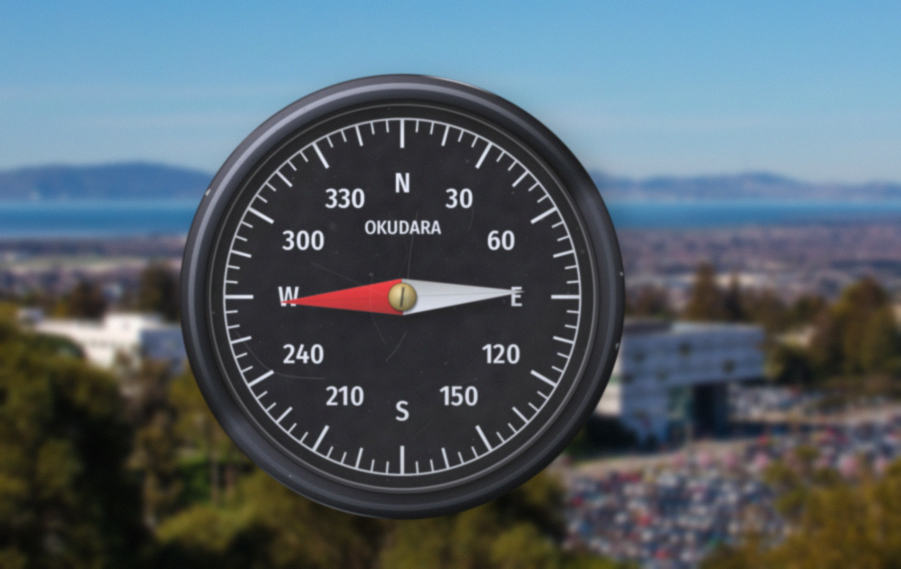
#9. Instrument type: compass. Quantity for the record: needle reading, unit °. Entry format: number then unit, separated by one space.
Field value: 267.5 °
